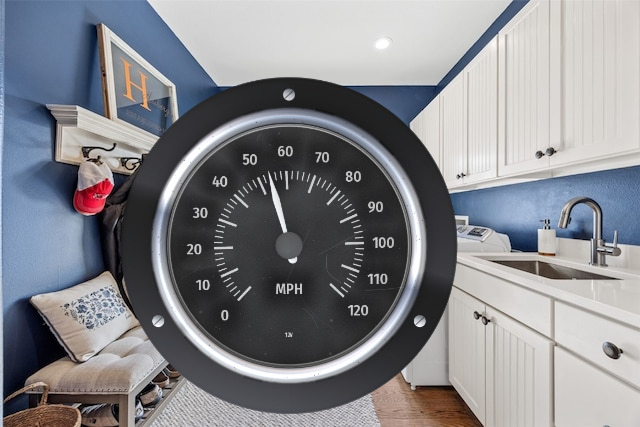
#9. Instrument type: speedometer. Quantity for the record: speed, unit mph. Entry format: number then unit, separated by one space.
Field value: 54 mph
